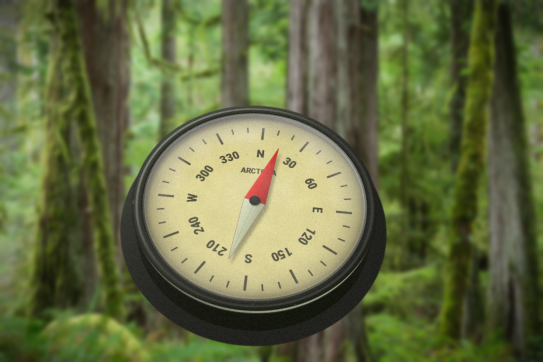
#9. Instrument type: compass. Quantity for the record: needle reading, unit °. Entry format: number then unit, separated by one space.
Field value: 15 °
